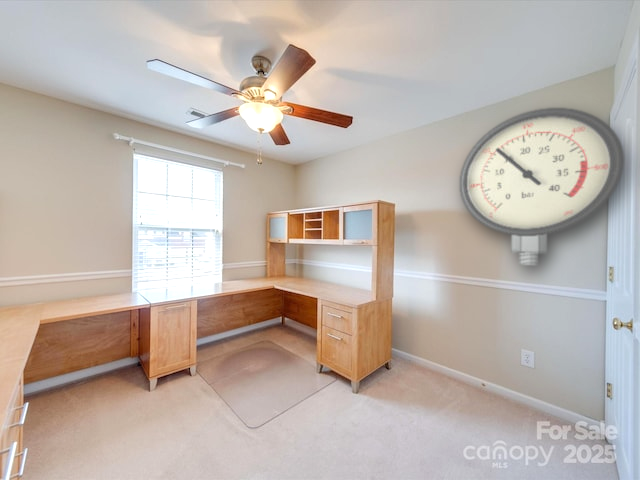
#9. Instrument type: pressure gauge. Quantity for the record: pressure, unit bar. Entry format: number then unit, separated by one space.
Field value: 15 bar
